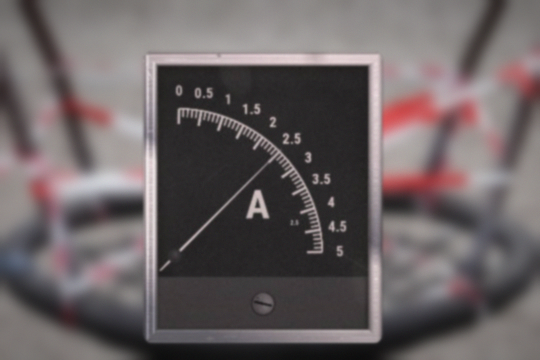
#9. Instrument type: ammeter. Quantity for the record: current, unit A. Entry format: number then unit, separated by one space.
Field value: 2.5 A
